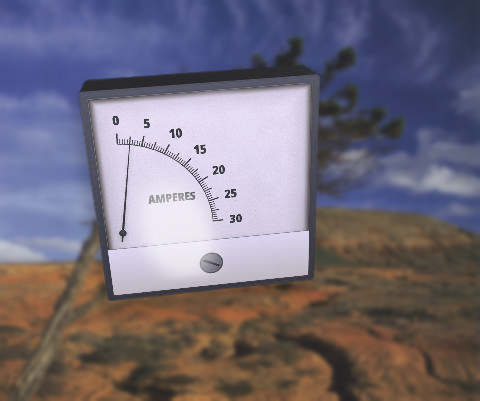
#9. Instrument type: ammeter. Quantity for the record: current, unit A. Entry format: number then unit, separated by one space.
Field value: 2.5 A
